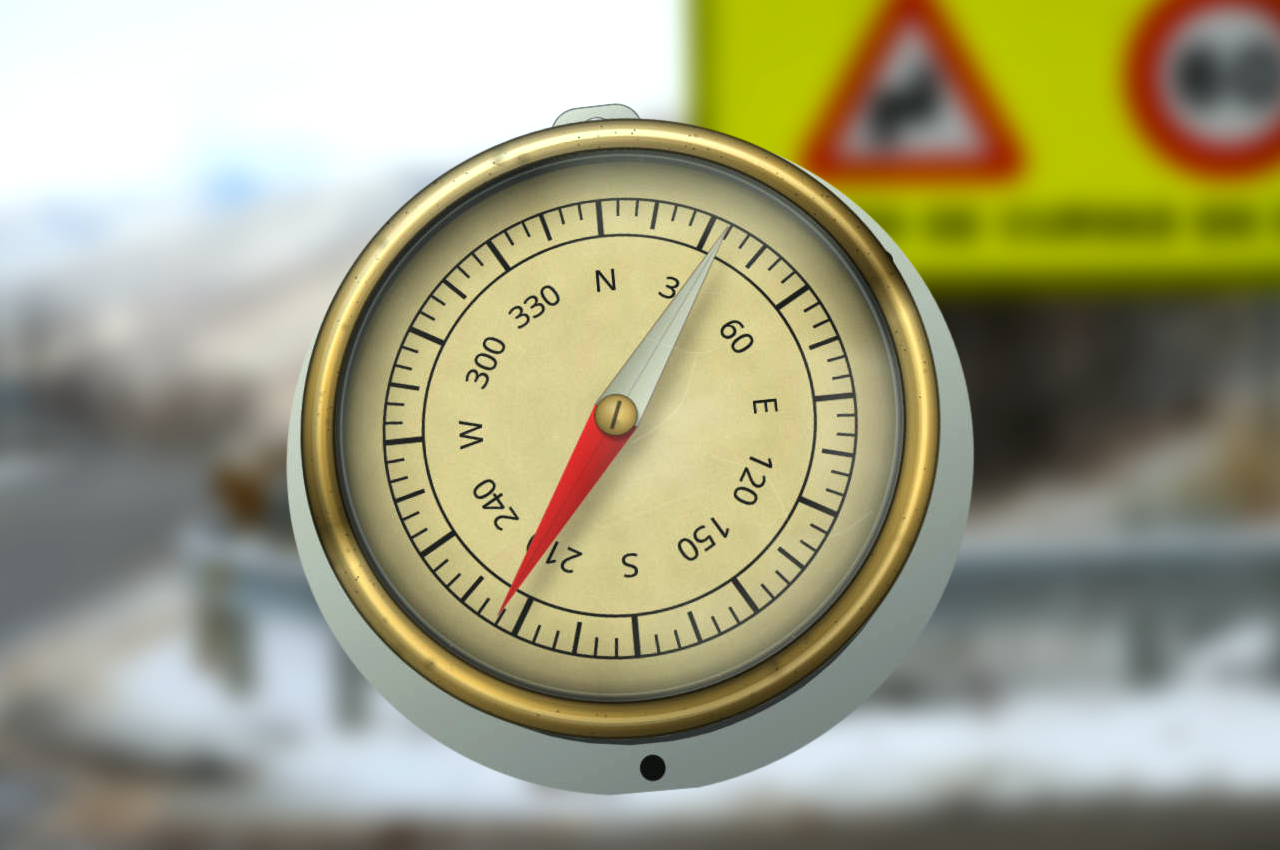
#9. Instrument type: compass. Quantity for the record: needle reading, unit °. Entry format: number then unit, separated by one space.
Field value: 215 °
